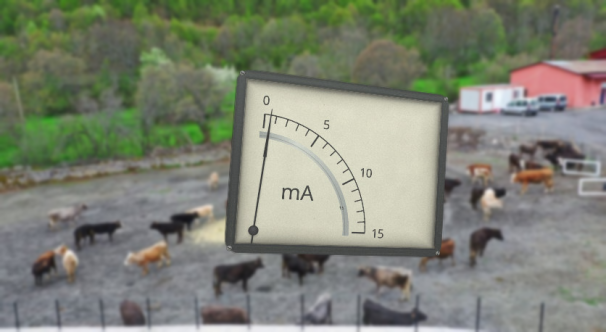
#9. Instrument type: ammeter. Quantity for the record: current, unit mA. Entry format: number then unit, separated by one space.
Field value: 0.5 mA
